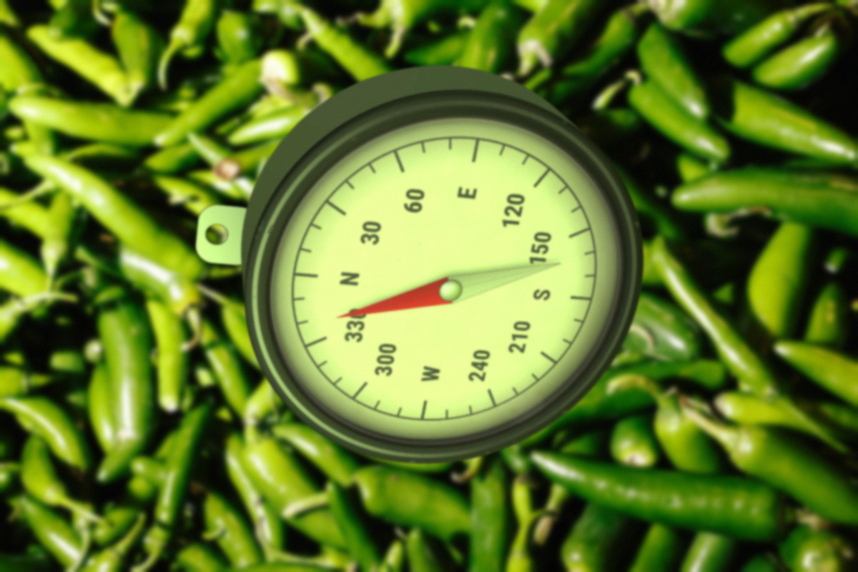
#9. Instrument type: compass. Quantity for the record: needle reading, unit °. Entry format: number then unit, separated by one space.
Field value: 340 °
